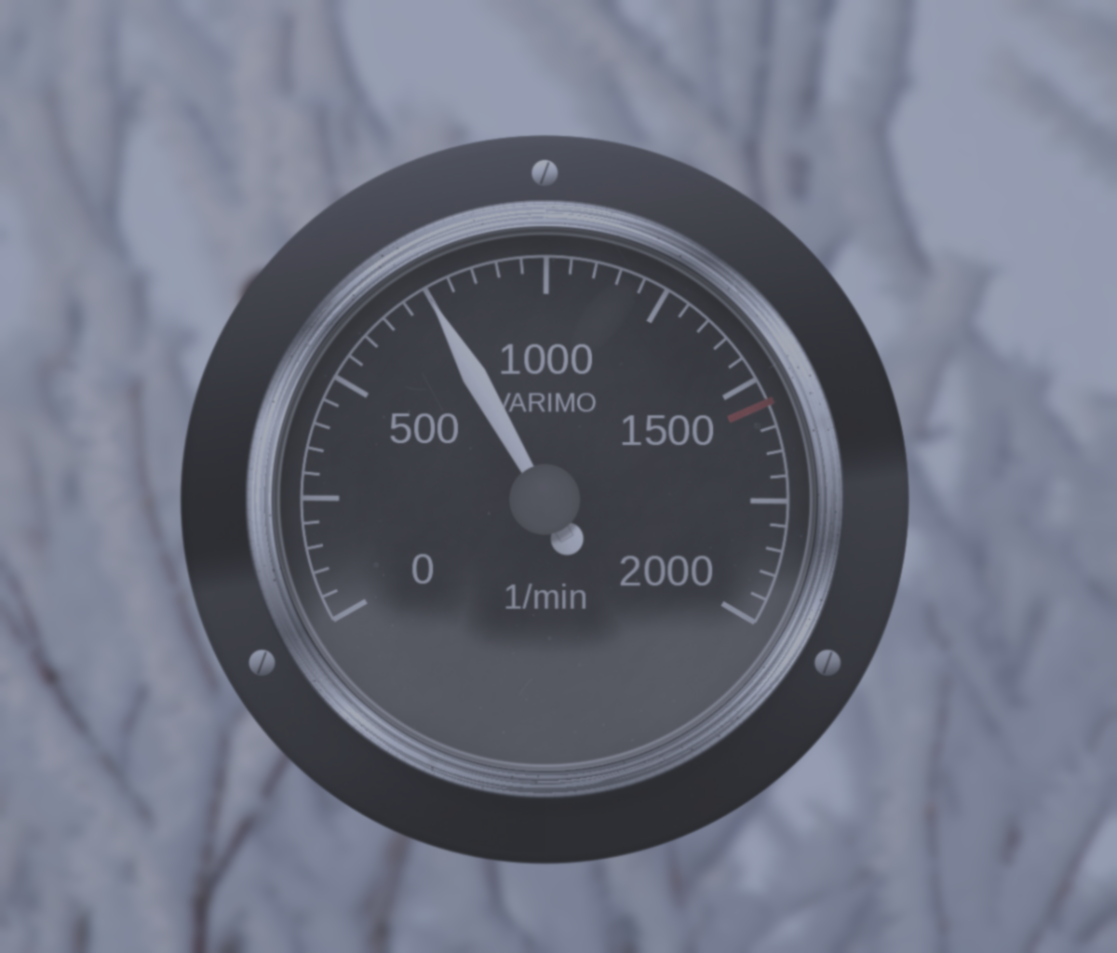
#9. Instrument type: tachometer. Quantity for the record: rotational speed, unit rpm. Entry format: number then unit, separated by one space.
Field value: 750 rpm
